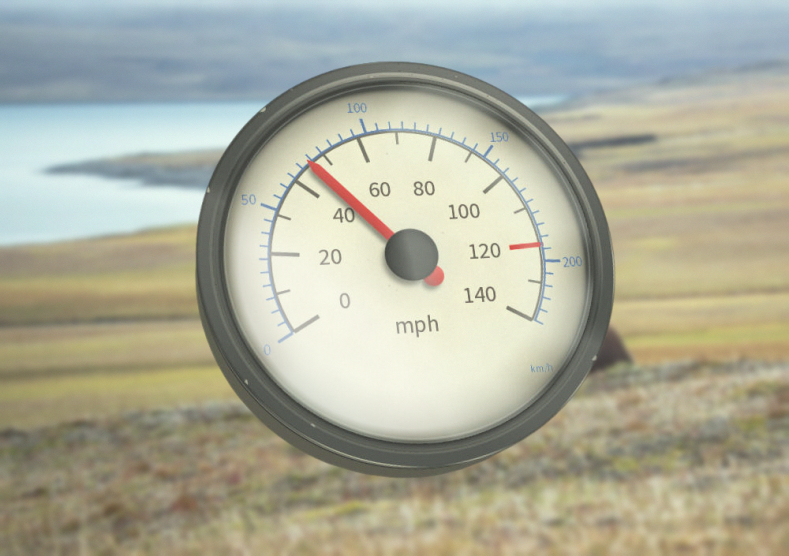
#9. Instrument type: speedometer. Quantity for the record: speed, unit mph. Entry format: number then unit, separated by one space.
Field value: 45 mph
